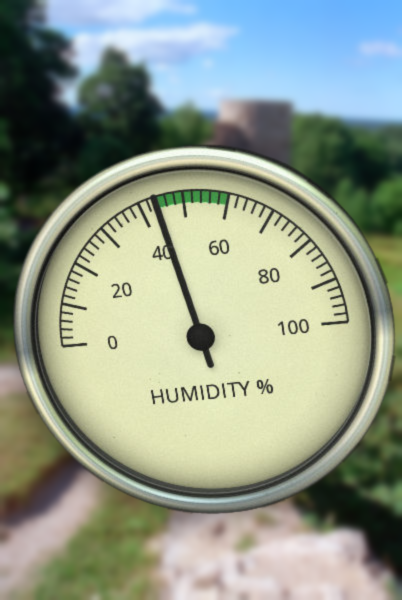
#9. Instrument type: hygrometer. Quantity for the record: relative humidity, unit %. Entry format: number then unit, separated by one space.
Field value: 44 %
